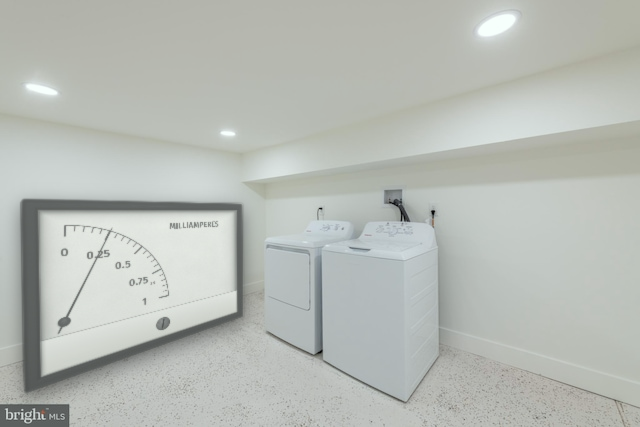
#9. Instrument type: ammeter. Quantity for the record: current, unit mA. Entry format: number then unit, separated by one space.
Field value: 0.25 mA
